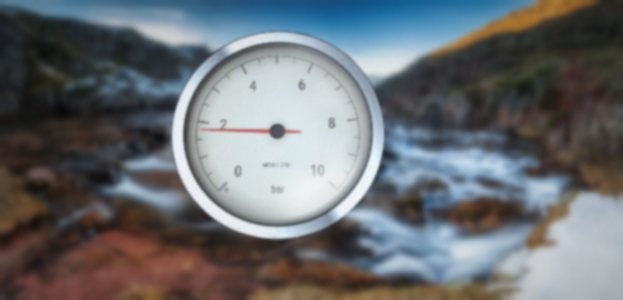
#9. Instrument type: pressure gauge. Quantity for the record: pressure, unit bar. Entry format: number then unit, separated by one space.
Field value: 1.75 bar
